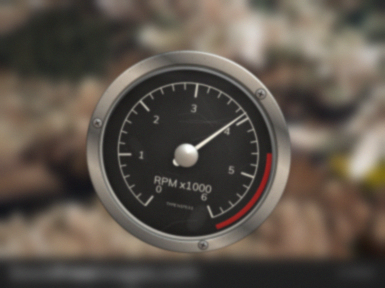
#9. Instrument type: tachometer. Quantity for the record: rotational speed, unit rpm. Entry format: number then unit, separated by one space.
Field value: 3900 rpm
